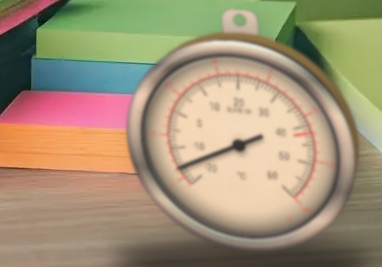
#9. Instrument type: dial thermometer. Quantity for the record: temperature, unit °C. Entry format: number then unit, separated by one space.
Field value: -15 °C
